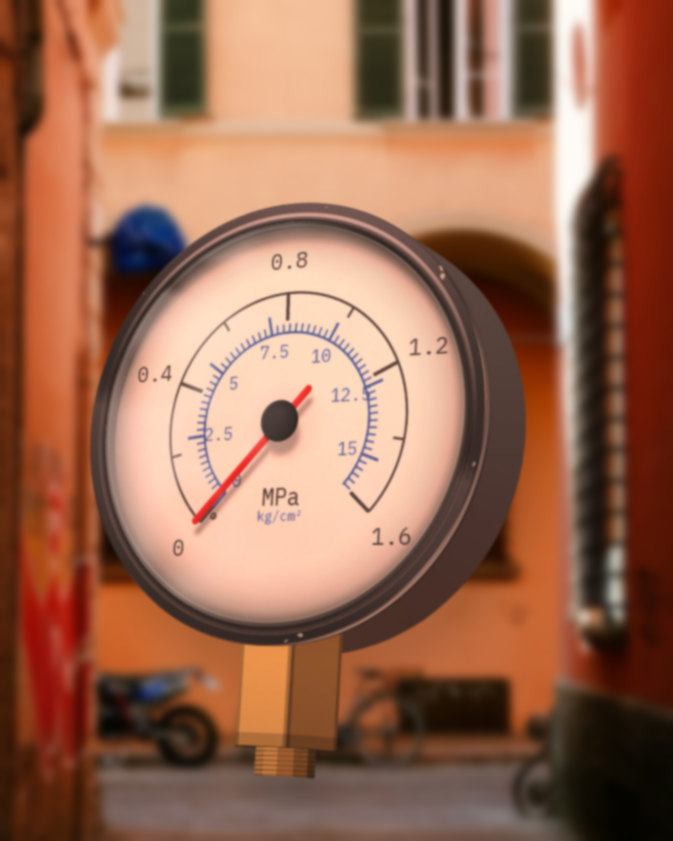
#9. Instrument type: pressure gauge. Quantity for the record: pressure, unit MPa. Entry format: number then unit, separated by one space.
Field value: 0 MPa
